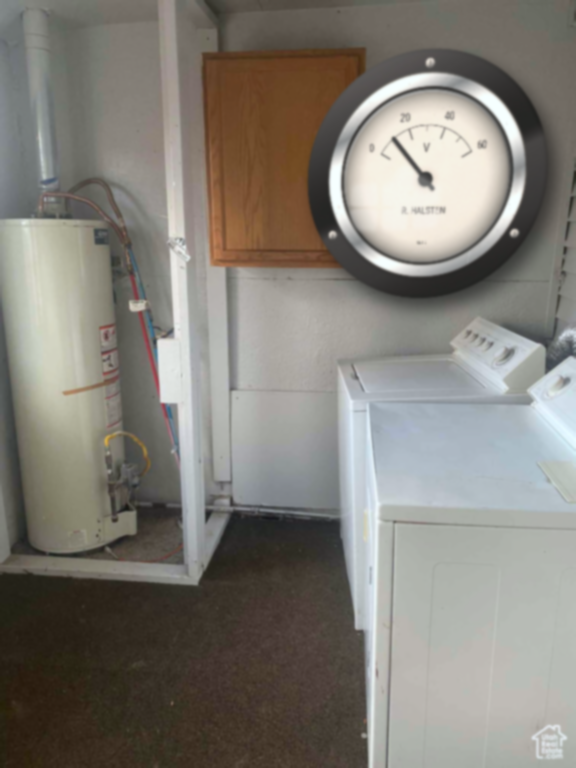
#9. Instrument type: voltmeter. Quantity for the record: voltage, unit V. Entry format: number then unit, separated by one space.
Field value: 10 V
